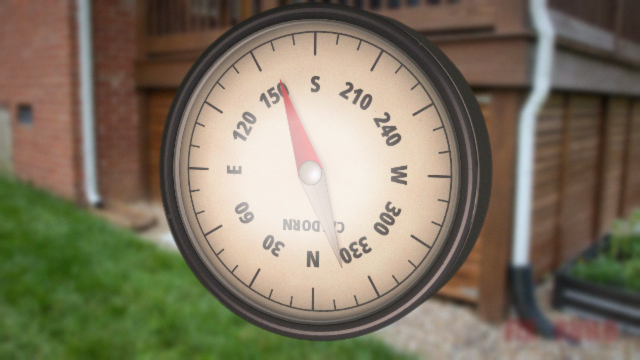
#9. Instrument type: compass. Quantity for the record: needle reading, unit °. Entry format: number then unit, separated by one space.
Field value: 160 °
